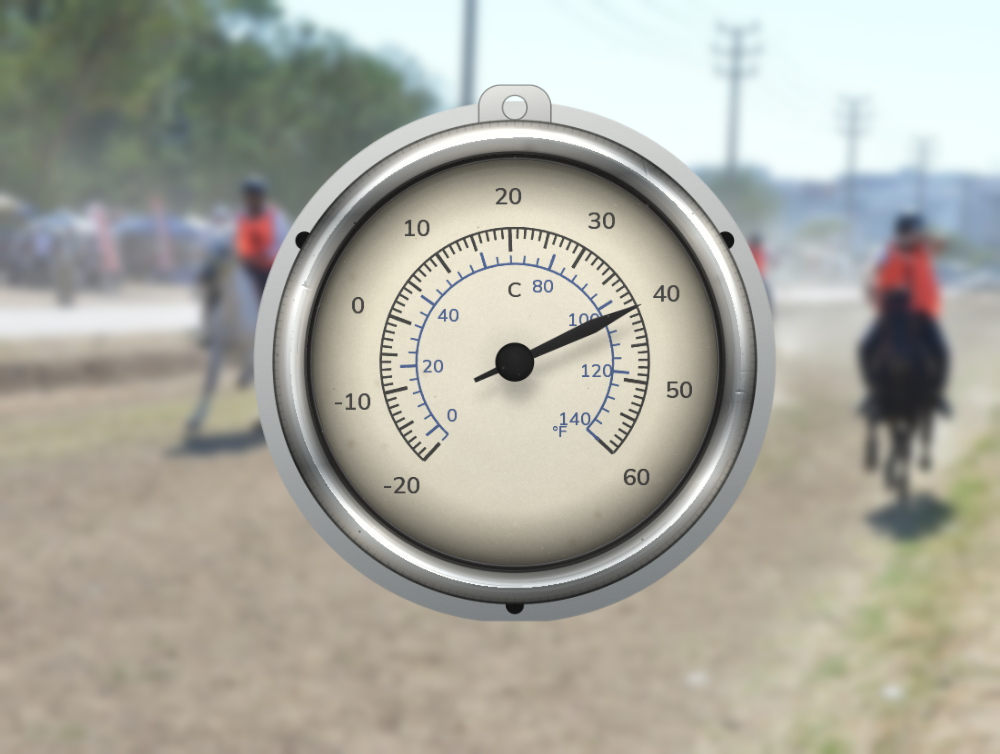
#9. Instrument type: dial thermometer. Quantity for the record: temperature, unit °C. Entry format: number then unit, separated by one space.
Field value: 40 °C
